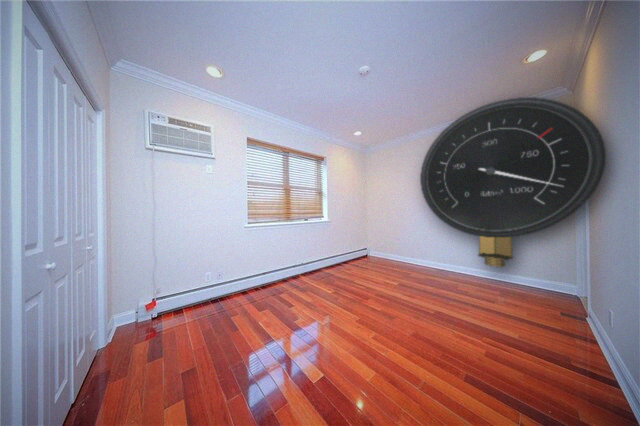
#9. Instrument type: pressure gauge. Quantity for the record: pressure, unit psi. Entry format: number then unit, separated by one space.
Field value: 925 psi
